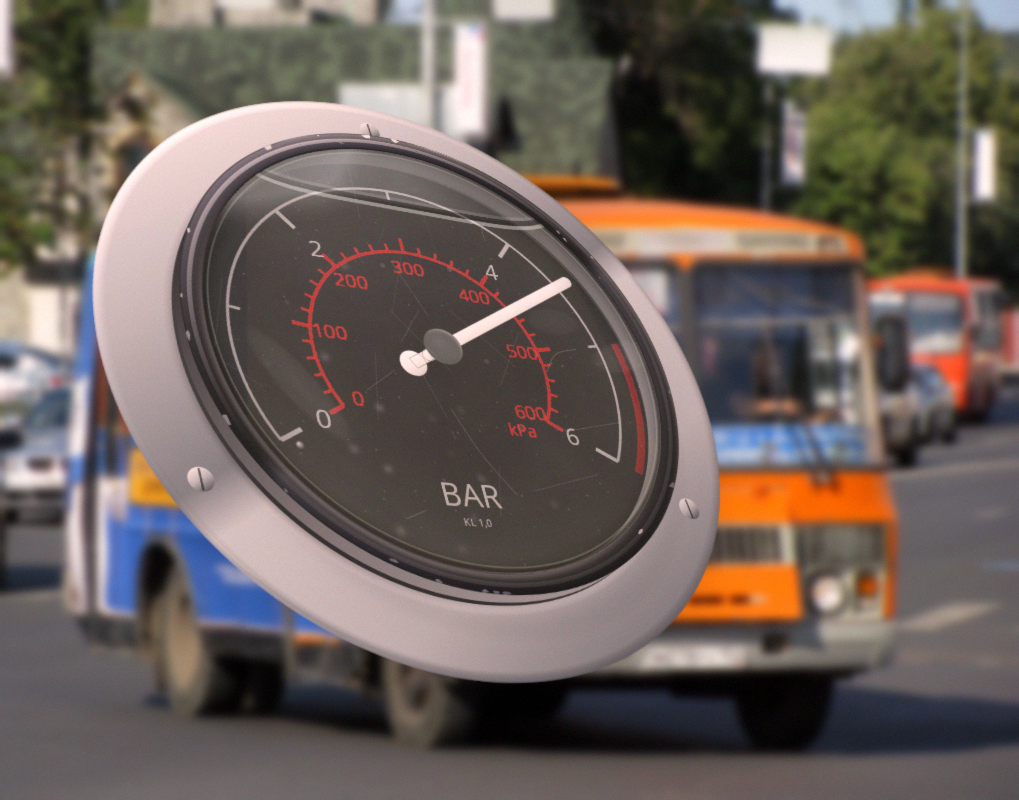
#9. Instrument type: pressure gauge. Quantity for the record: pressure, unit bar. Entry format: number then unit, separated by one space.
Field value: 4.5 bar
